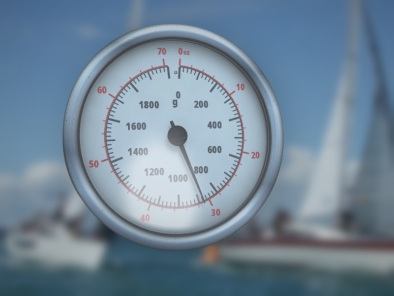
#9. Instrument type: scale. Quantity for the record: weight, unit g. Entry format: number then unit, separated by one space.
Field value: 880 g
